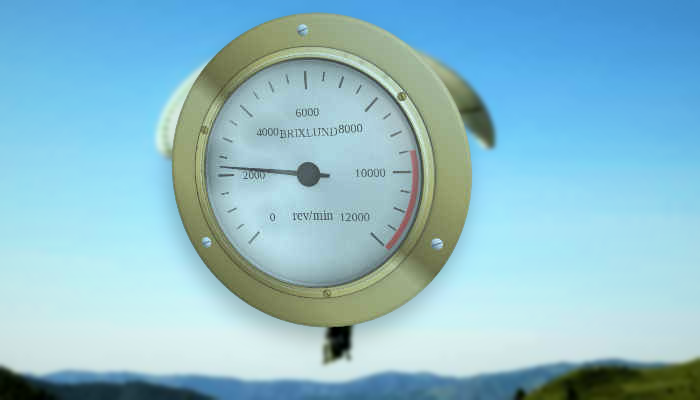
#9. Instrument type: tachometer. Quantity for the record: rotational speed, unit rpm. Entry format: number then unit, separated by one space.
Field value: 2250 rpm
